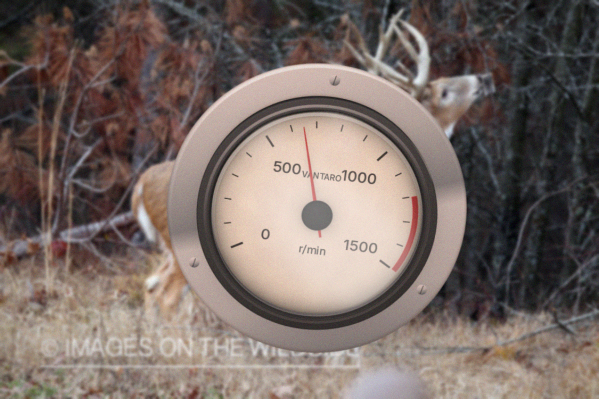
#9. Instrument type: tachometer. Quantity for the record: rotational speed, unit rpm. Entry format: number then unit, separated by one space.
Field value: 650 rpm
